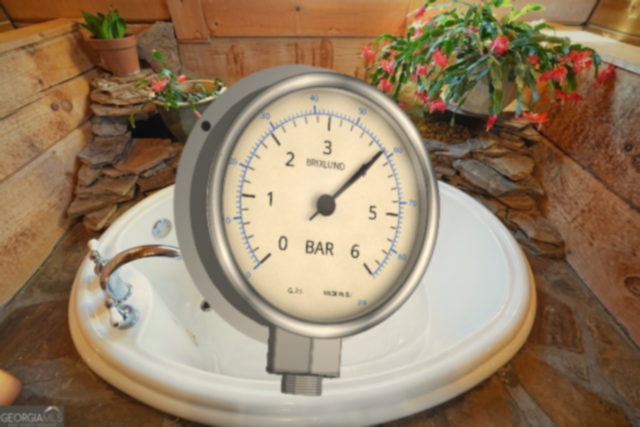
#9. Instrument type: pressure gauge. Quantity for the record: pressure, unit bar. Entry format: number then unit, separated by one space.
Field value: 4 bar
